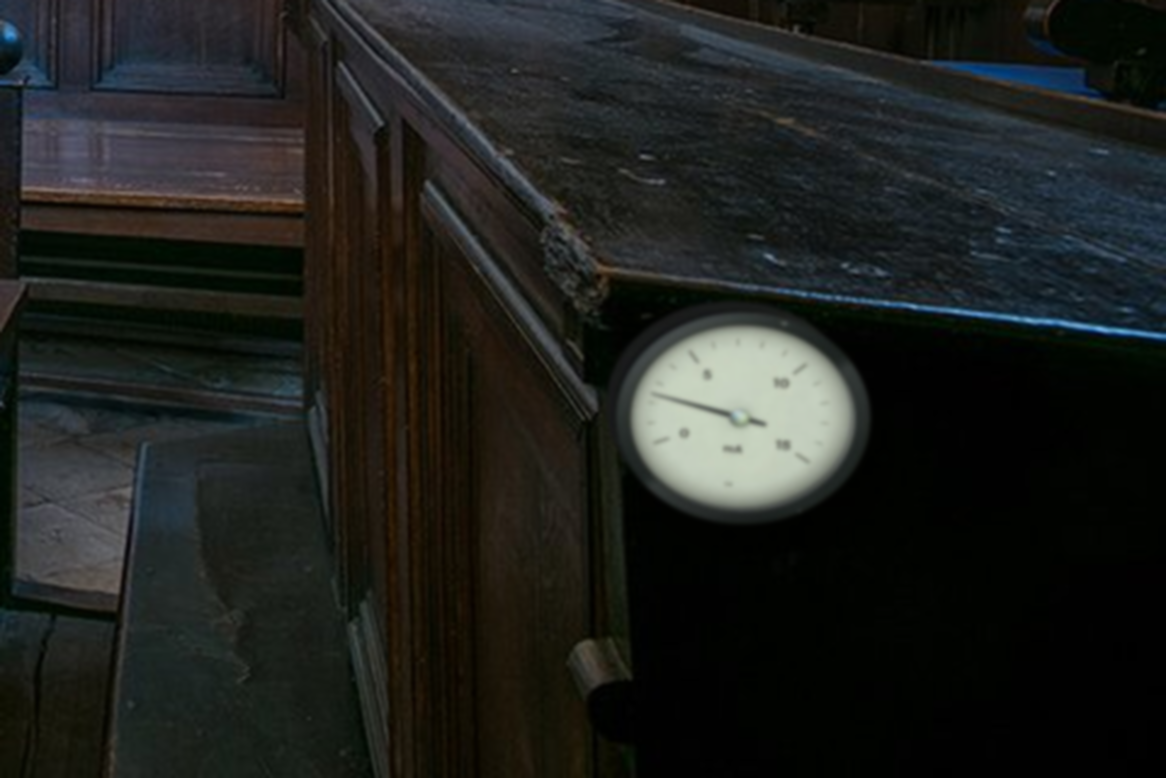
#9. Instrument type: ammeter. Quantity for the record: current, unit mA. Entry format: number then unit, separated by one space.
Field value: 2.5 mA
